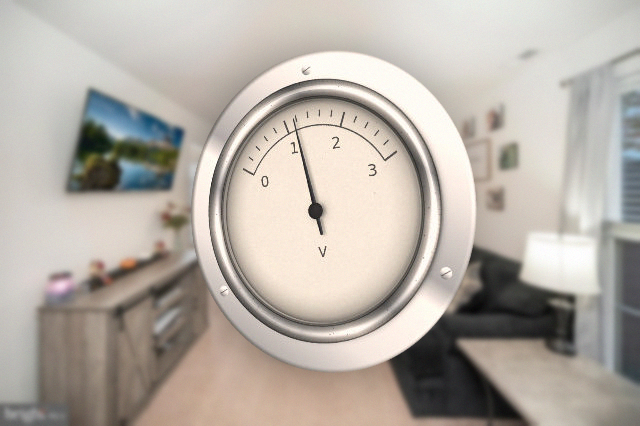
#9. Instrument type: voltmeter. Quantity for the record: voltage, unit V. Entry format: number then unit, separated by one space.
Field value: 1.2 V
